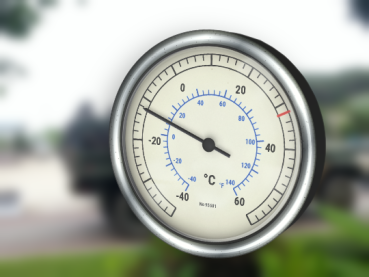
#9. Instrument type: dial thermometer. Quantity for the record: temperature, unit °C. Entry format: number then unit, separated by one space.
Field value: -12 °C
